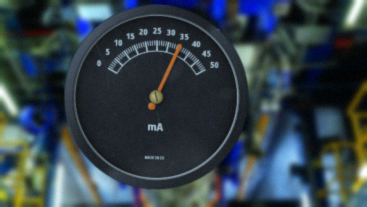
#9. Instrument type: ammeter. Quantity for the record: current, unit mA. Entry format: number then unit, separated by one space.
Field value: 35 mA
